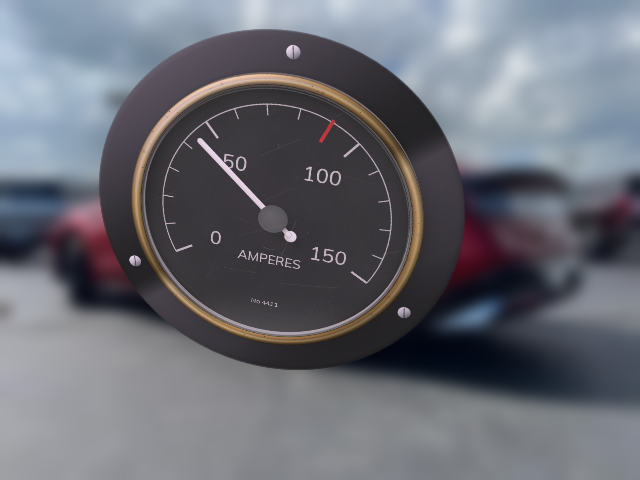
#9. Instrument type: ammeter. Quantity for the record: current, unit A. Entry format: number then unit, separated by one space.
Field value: 45 A
